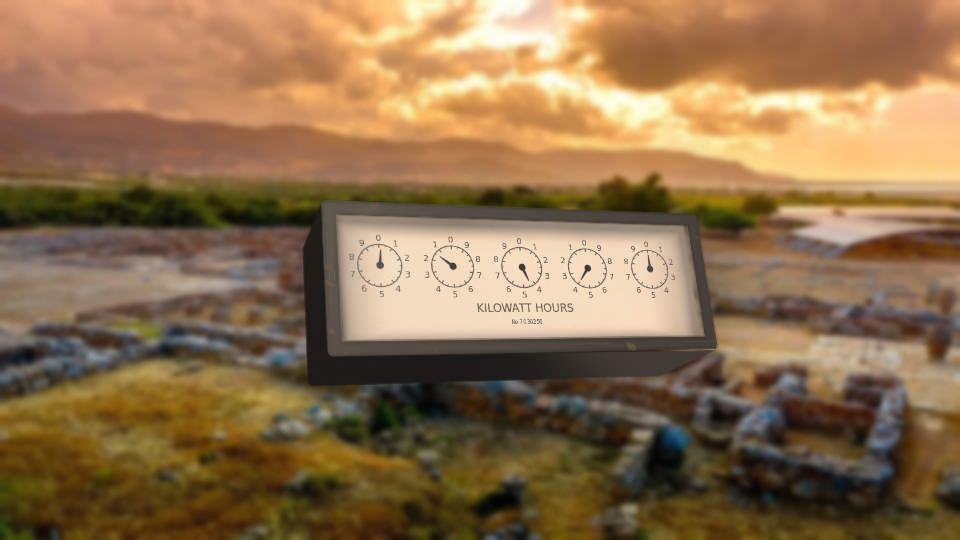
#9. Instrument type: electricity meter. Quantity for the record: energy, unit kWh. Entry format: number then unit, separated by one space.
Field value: 1440 kWh
